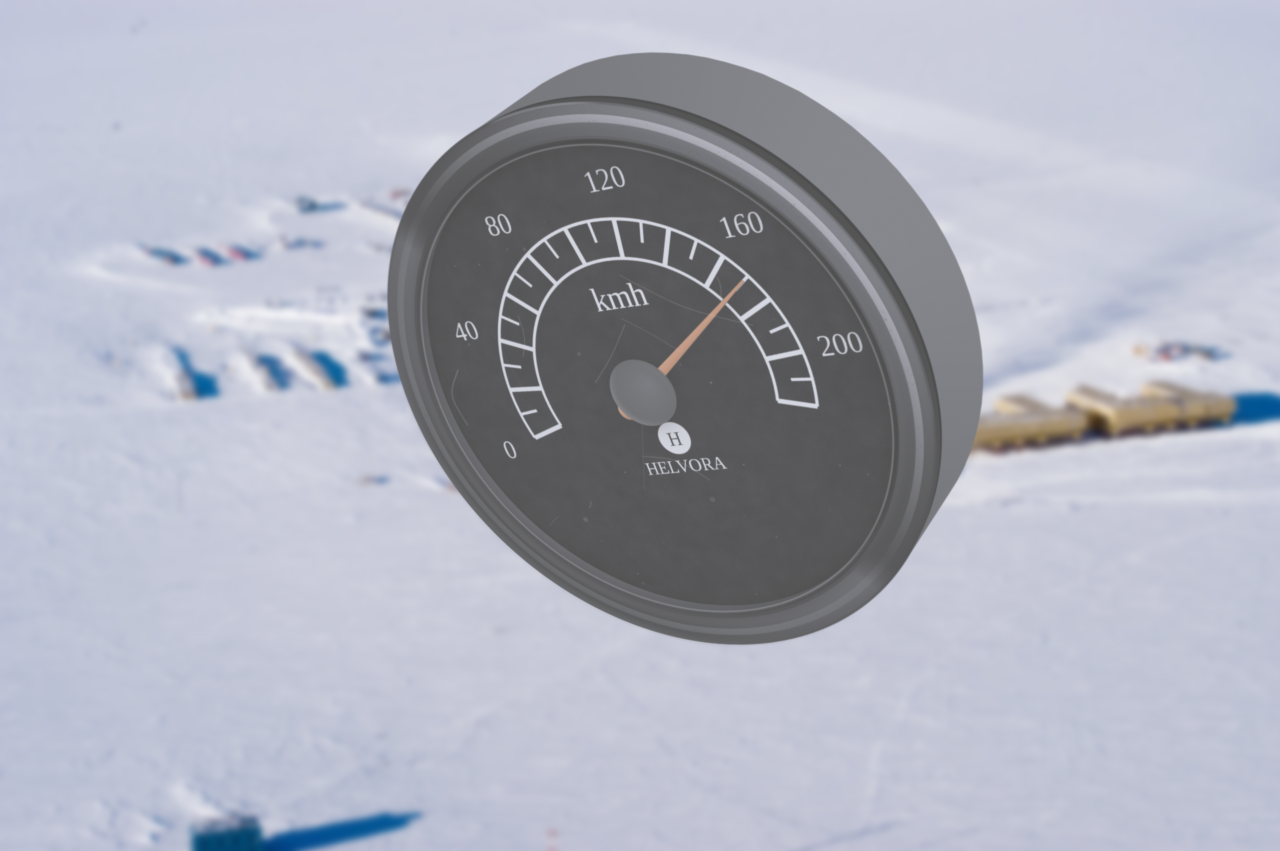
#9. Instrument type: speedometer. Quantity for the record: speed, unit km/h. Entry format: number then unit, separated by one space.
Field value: 170 km/h
